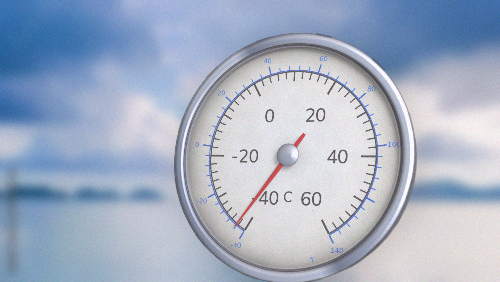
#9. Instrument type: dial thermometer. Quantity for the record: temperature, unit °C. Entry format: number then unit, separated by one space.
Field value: -38 °C
